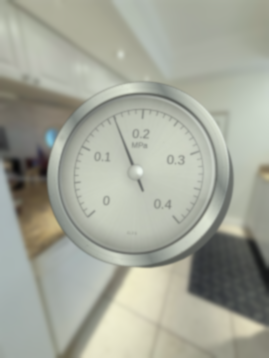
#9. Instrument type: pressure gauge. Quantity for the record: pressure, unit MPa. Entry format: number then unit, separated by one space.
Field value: 0.16 MPa
